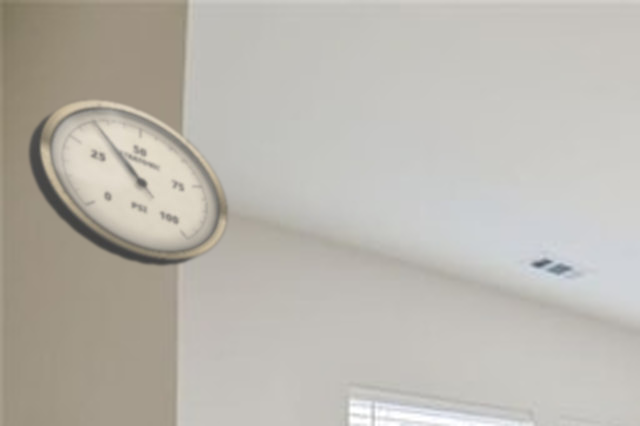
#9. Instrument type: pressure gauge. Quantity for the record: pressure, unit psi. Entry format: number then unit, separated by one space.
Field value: 35 psi
